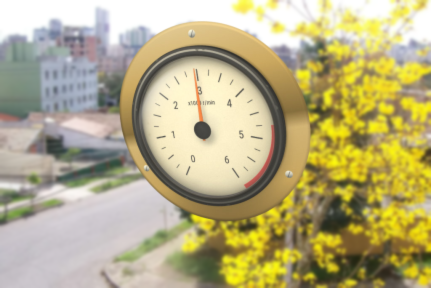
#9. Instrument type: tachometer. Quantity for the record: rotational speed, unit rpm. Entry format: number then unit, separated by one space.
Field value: 3000 rpm
